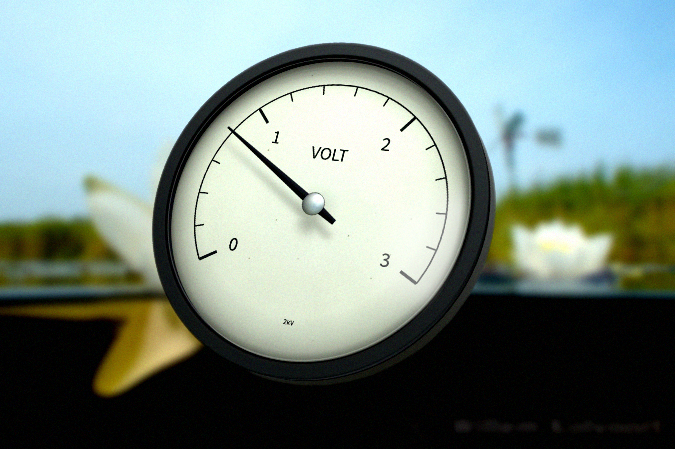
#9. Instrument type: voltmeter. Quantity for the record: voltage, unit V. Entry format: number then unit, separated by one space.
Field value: 0.8 V
